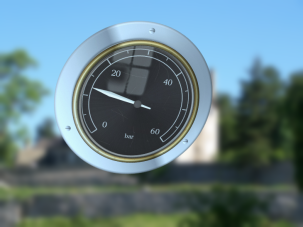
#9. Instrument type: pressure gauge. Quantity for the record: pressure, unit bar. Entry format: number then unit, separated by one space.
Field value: 12.5 bar
